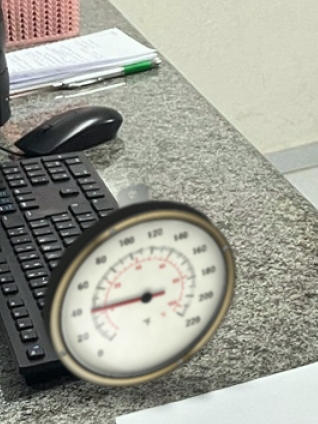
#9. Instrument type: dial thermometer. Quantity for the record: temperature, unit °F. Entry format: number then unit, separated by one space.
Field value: 40 °F
